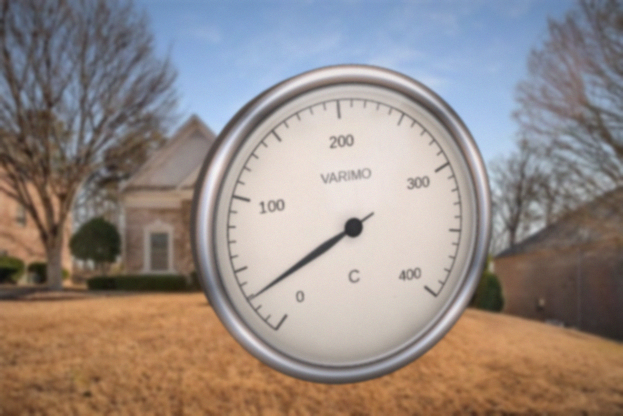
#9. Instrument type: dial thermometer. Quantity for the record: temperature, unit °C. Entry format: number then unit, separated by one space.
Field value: 30 °C
